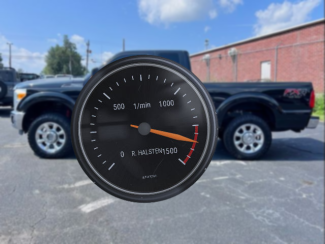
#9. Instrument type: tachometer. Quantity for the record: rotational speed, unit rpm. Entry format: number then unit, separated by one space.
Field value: 1350 rpm
